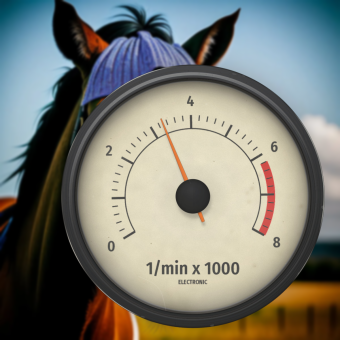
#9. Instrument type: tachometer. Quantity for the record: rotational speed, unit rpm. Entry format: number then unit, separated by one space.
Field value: 3300 rpm
